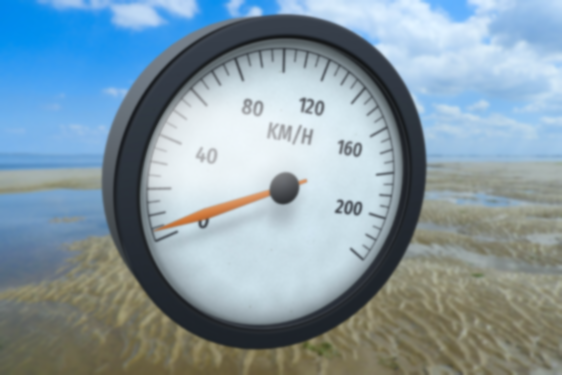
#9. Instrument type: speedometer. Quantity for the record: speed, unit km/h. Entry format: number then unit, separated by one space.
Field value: 5 km/h
